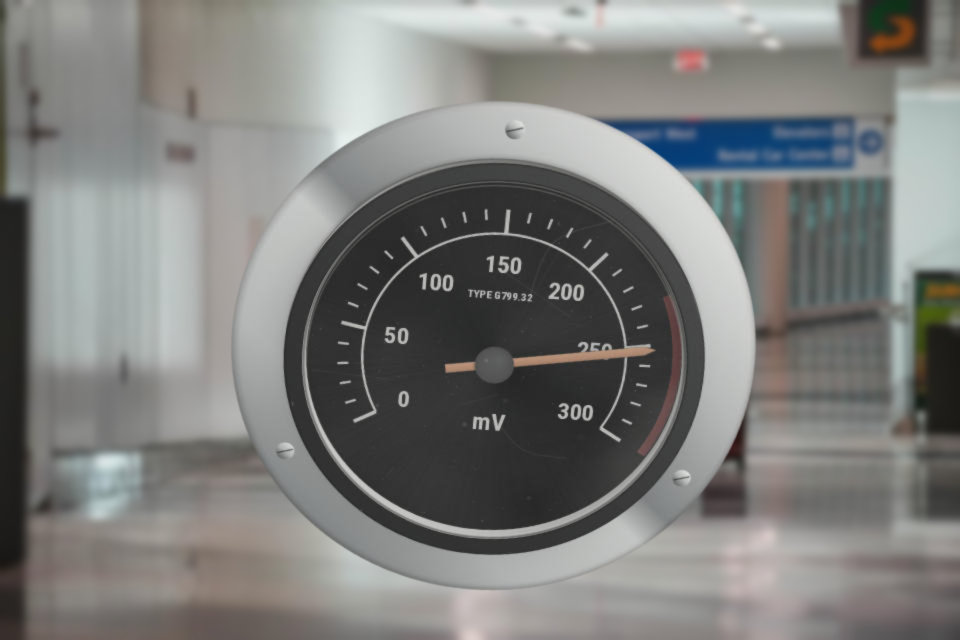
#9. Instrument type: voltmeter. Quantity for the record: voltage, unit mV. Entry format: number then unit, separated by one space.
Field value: 250 mV
